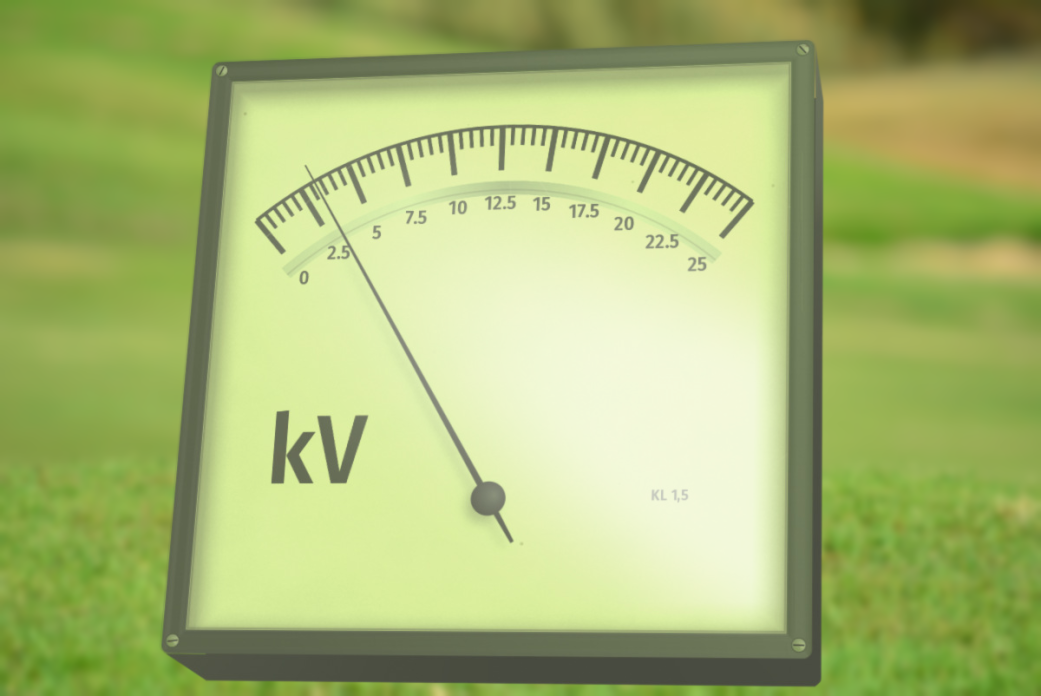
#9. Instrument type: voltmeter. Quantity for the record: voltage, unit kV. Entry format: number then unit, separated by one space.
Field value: 3.25 kV
